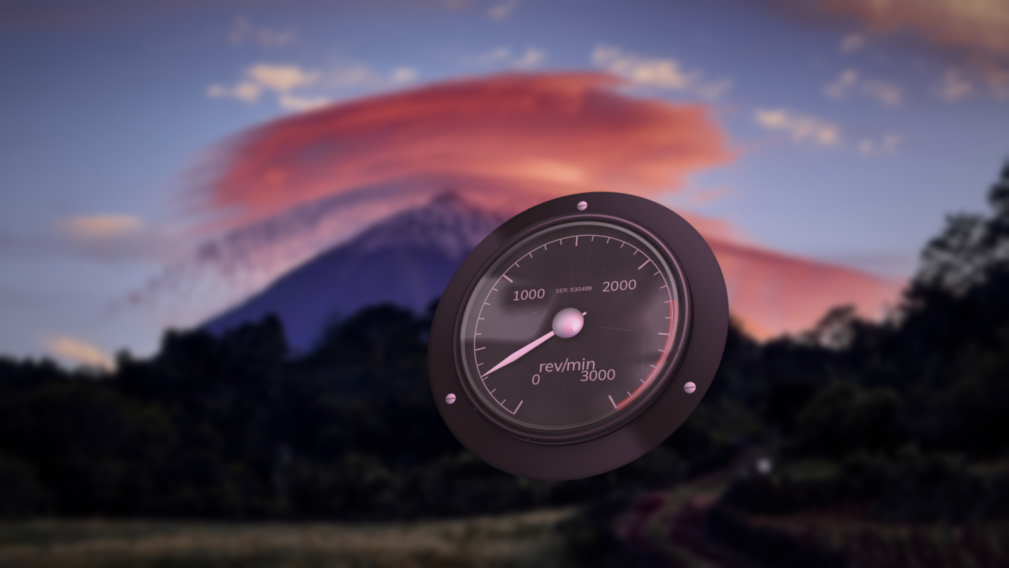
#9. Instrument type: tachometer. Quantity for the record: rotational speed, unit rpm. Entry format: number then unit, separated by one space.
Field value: 300 rpm
